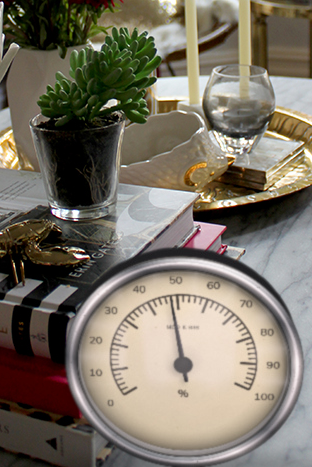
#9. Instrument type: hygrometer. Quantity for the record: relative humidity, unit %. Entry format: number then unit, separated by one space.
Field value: 48 %
